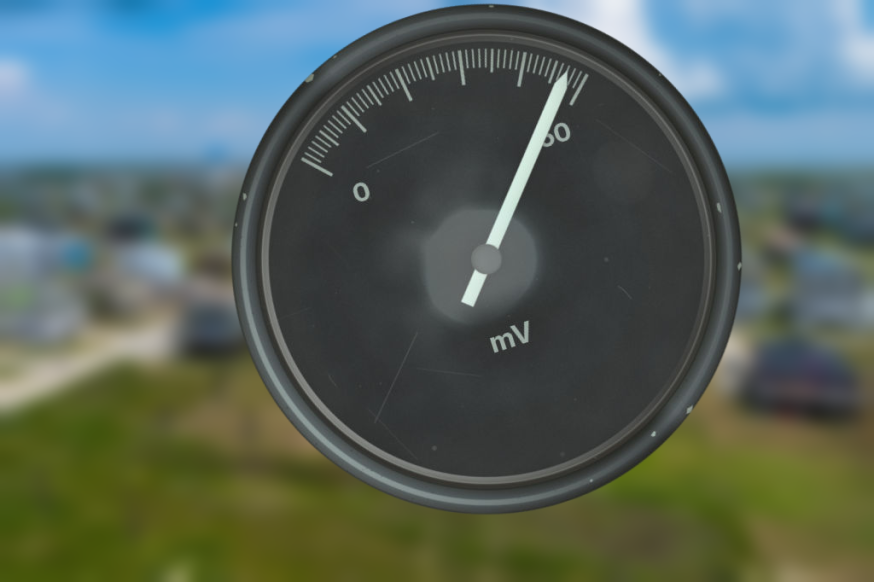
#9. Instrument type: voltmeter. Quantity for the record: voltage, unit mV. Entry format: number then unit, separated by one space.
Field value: 47 mV
